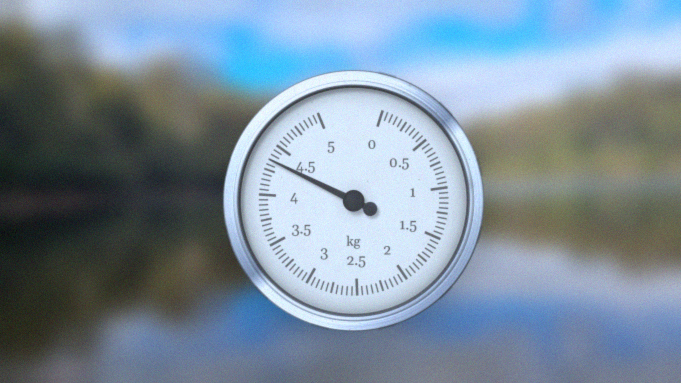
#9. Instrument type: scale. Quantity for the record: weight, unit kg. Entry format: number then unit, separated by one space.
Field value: 4.35 kg
